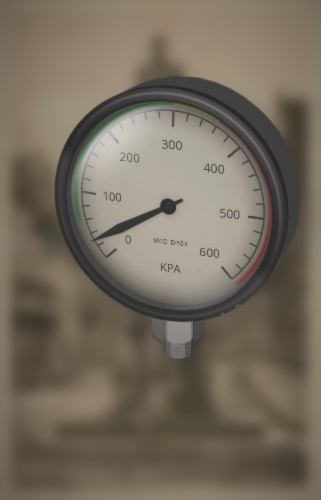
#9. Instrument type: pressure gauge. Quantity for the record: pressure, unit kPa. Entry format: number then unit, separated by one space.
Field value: 30 kPa
